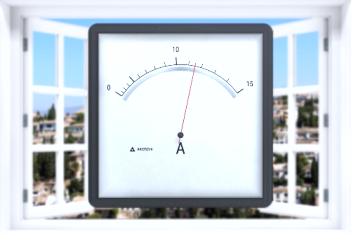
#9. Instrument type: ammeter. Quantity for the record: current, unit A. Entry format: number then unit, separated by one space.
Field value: 11.5 A
